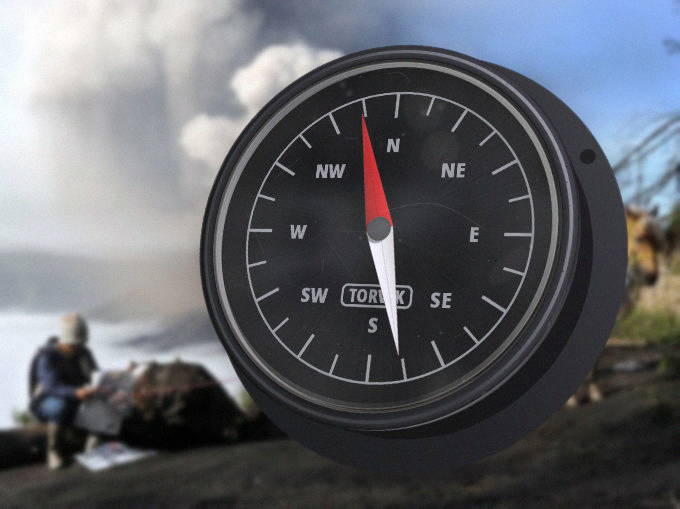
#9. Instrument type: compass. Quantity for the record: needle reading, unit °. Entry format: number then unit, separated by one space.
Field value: 345 °
